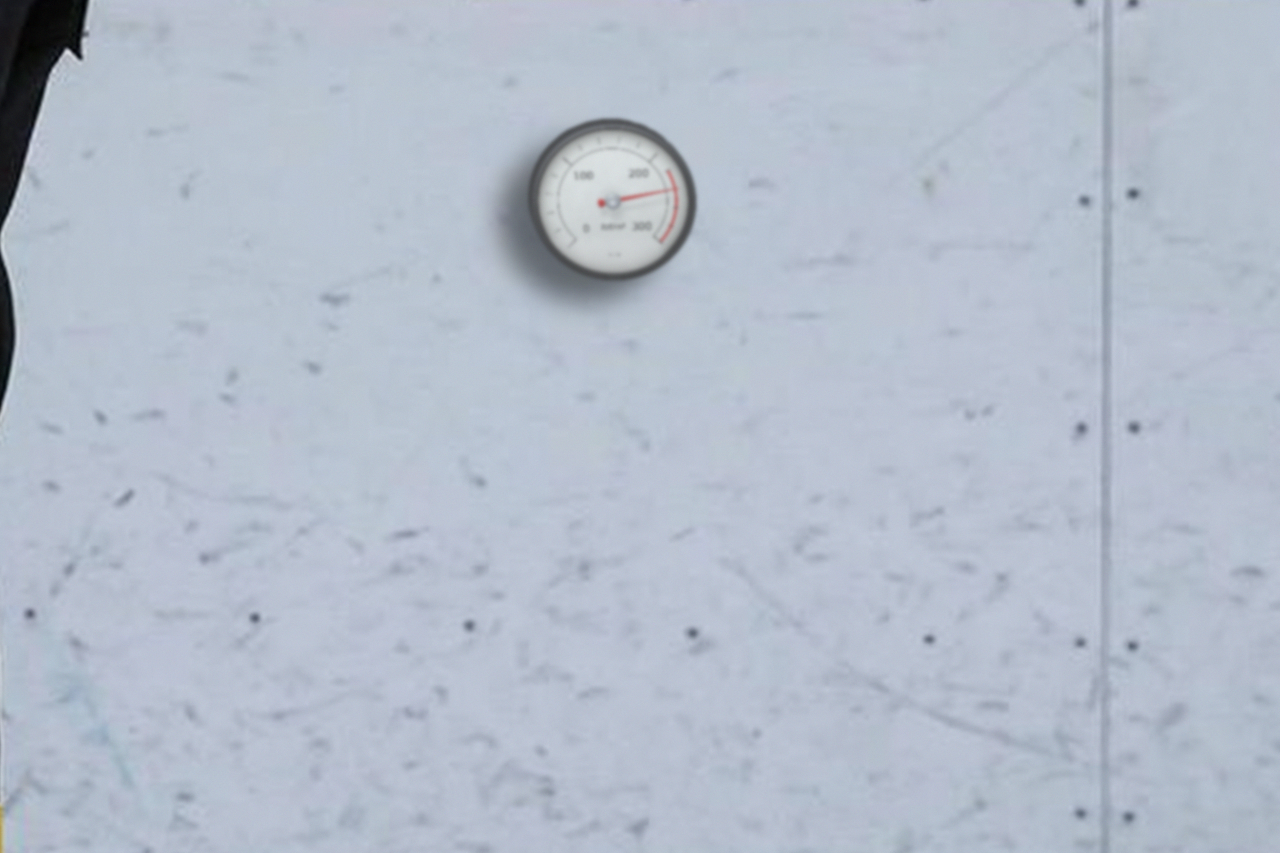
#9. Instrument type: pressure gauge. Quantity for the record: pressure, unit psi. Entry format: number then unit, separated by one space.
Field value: 240 psi
